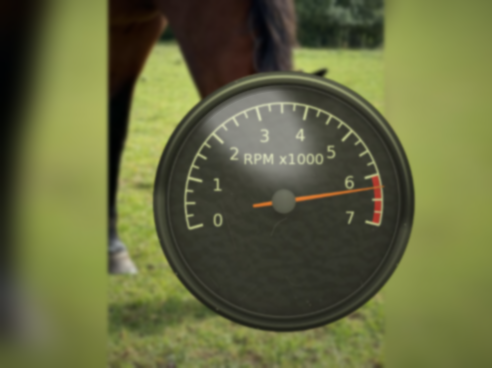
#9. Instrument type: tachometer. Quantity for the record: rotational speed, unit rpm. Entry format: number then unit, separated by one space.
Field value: 6250 rpm
